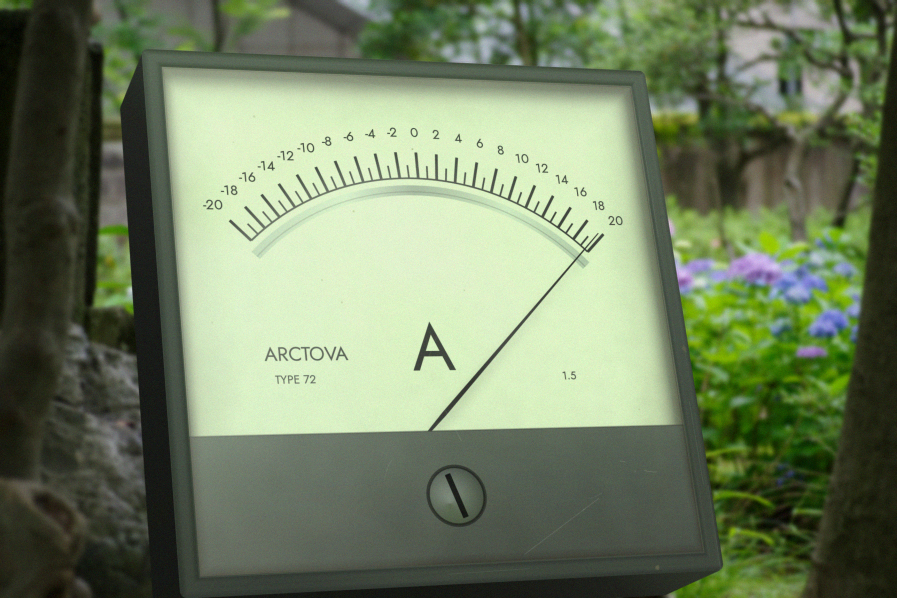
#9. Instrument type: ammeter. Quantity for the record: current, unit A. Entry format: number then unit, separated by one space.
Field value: 19.5 A
